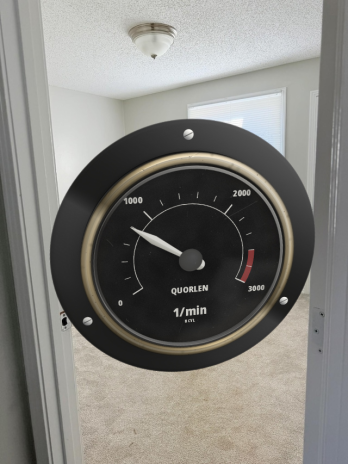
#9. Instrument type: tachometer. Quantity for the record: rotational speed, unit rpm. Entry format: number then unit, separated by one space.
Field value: 800 rpm
